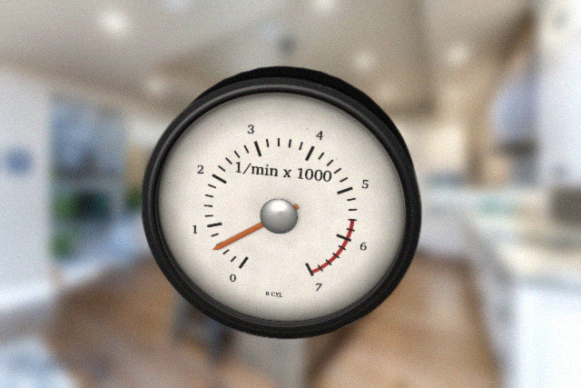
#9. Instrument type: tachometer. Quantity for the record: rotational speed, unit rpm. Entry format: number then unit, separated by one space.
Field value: 600 rpm
